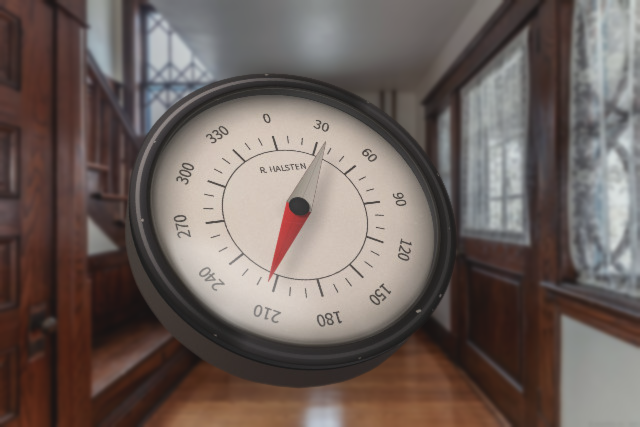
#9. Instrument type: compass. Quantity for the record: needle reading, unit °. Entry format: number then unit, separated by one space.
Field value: 215 °
